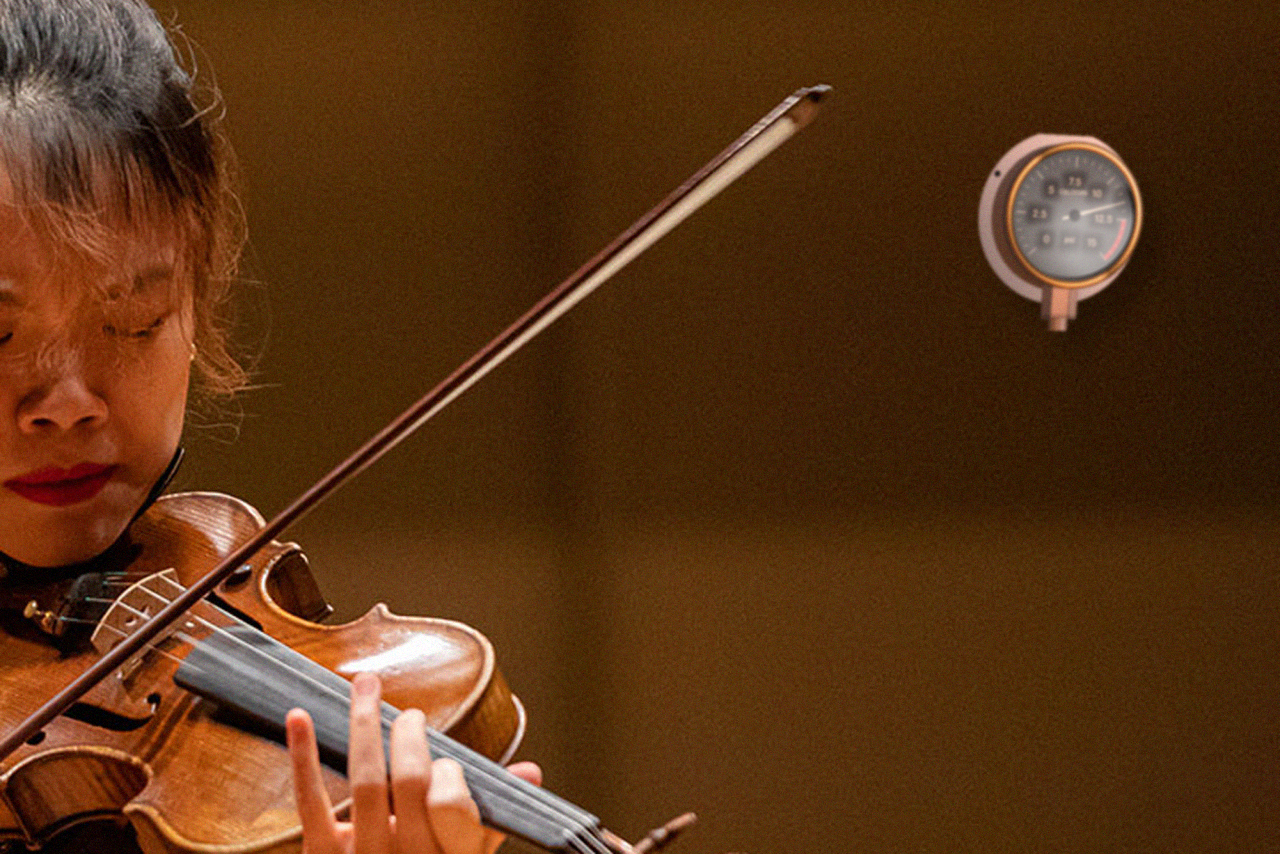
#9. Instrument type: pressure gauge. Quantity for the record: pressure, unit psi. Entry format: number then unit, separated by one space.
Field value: 11.5 psi
